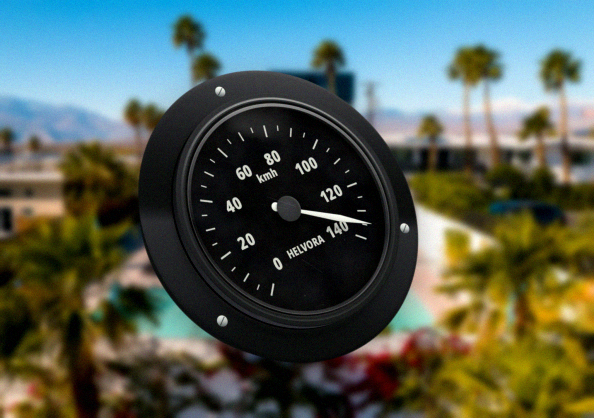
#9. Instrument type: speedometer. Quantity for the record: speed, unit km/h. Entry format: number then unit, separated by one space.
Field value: 135 km/h
